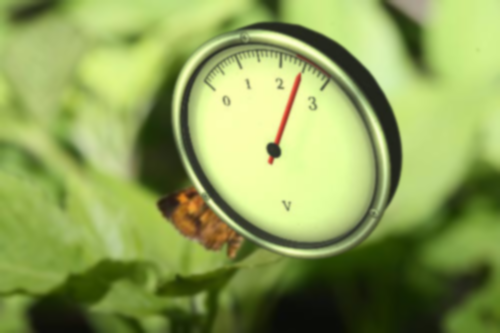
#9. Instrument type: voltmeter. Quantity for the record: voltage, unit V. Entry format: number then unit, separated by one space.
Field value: 2.5 V
